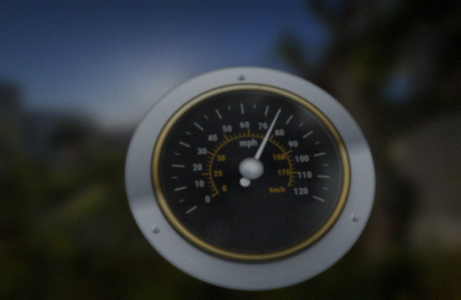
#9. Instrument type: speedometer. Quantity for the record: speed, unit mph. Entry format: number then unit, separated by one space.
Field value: 75 mph
